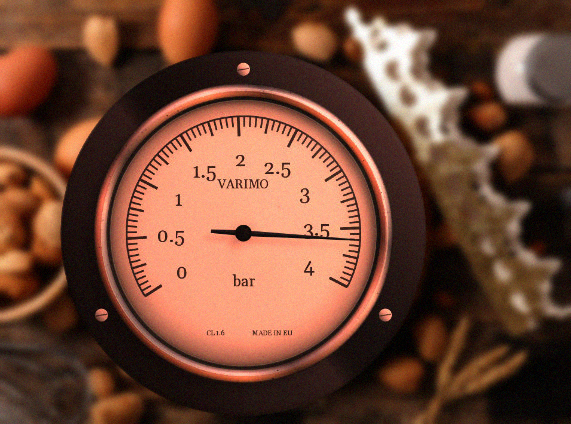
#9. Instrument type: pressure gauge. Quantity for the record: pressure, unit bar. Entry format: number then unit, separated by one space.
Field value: 3.6 bar
